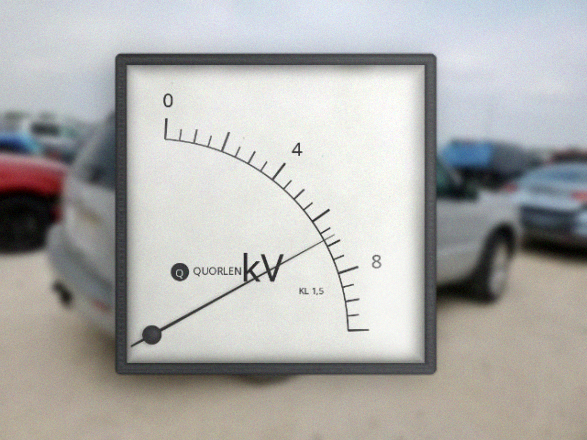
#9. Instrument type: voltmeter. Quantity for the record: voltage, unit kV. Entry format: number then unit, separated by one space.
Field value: 6.75 kV
